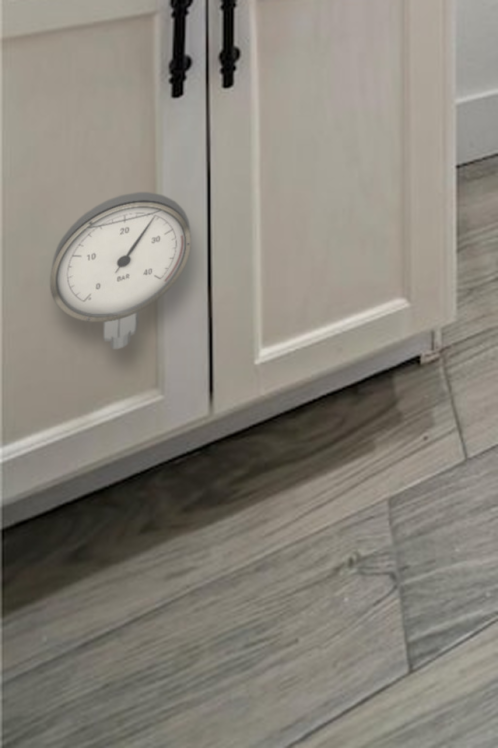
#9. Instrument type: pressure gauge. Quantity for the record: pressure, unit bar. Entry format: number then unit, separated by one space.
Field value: 25 bar
